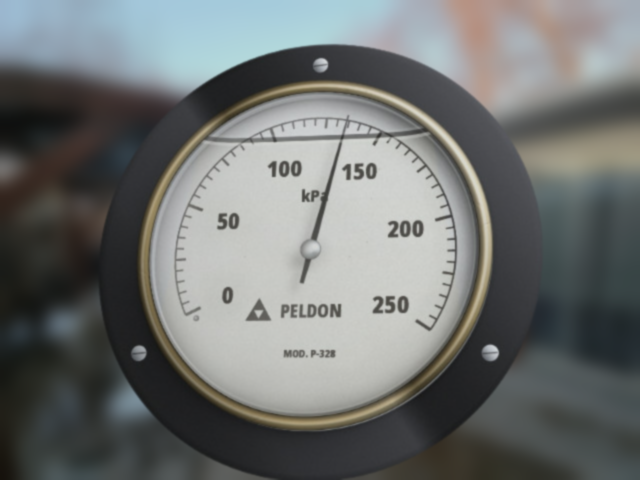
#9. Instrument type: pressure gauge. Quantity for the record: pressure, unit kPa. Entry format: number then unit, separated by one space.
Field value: 135 kPa
